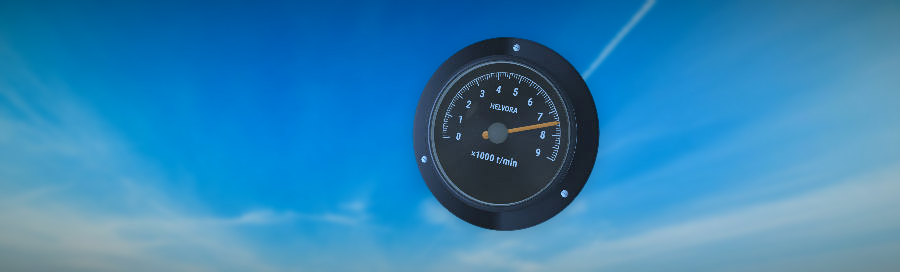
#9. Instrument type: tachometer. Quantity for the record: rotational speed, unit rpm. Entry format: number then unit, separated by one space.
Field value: 7500 rpm
